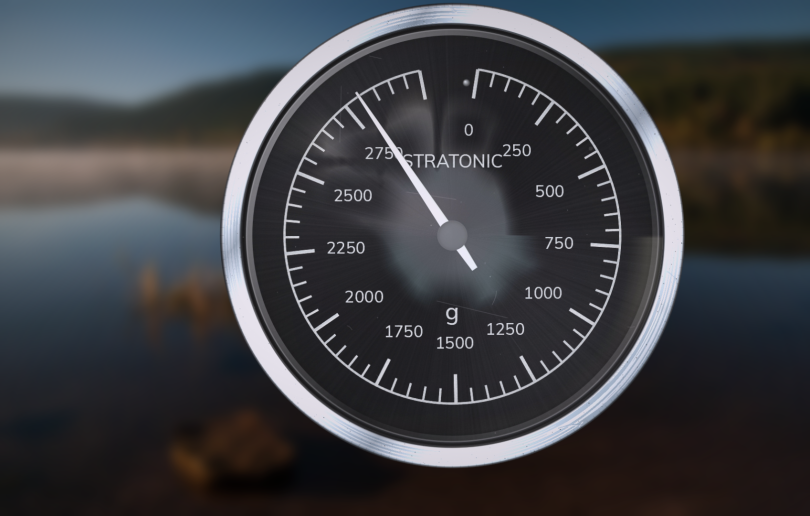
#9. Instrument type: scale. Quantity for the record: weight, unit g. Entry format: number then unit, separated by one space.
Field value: 2800 g
